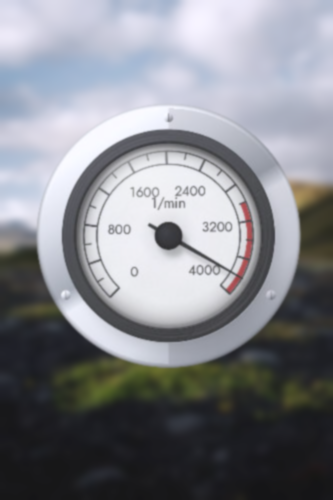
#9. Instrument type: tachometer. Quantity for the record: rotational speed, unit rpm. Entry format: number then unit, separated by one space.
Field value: 3800 rpm
